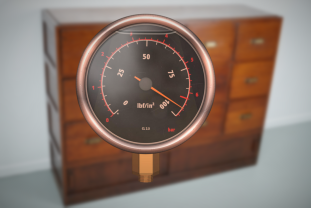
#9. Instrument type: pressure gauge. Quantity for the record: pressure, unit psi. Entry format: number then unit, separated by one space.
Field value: 95 psi
